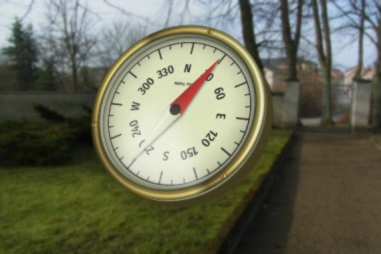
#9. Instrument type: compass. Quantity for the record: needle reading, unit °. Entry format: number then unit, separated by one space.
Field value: 30 °
